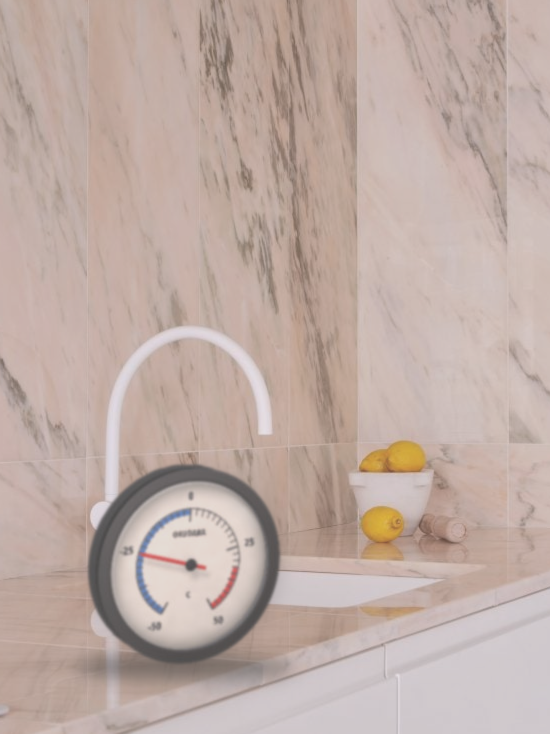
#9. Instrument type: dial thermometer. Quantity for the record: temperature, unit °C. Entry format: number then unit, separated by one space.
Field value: -25 °C
